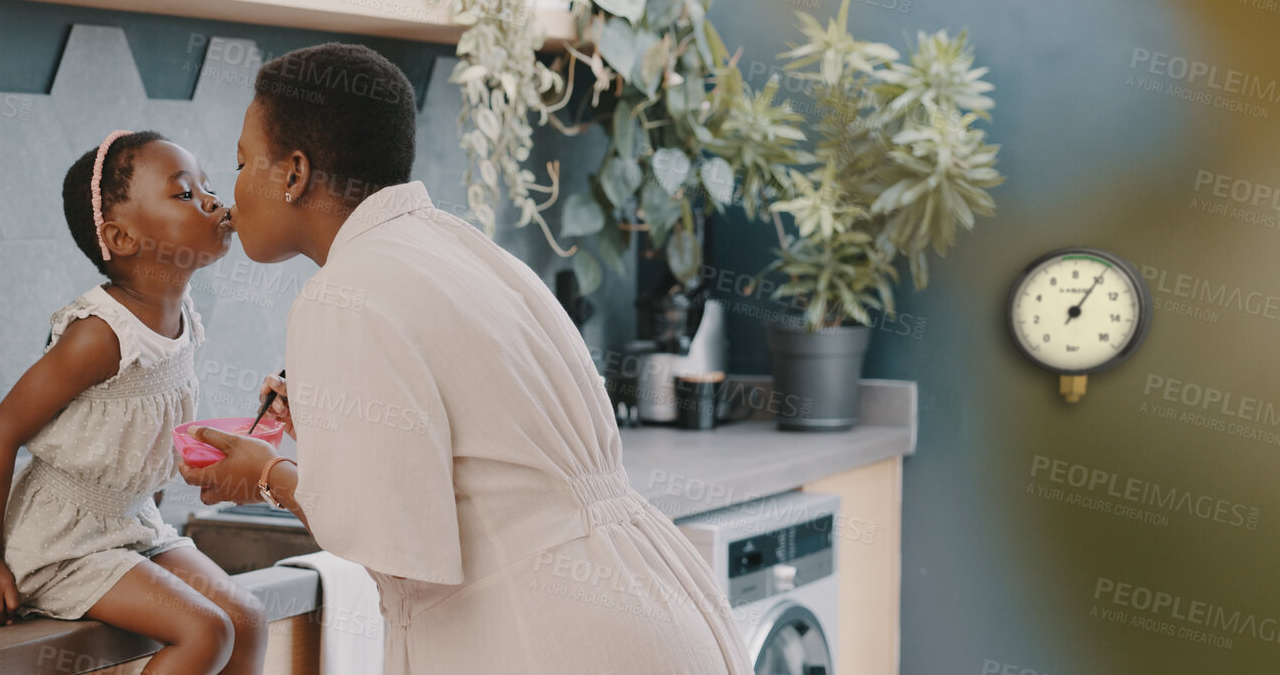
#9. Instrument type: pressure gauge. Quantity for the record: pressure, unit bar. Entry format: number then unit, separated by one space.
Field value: 10 bar
